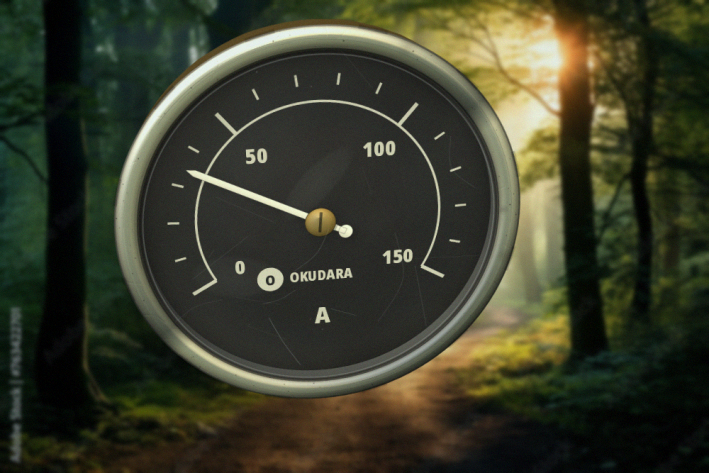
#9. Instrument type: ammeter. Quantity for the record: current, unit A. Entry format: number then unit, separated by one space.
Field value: 35 A
